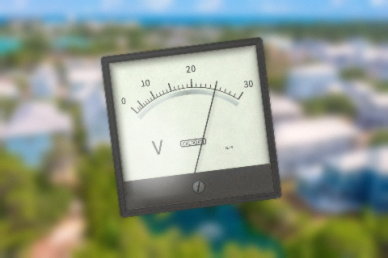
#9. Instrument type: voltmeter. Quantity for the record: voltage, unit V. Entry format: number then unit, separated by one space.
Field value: 25 V
